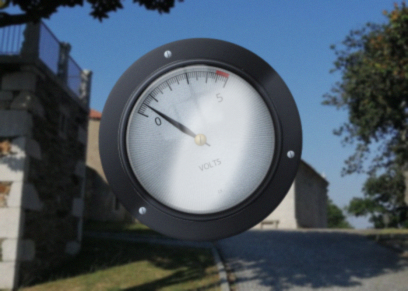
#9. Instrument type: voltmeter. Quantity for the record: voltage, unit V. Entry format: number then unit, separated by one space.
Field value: 0.5 V
